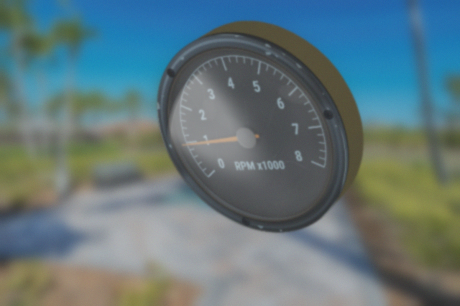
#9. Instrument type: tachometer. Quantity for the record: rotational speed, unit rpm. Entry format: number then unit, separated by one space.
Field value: 1000 rpm
